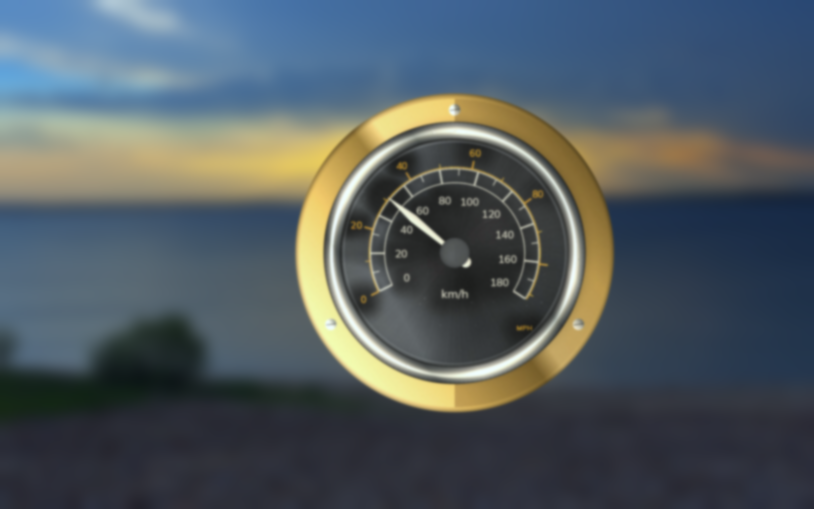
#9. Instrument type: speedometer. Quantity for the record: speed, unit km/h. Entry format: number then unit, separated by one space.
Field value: 50 km/h
